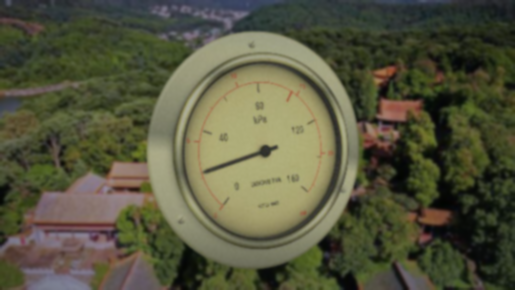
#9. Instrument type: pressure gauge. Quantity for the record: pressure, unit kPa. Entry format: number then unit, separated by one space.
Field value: 20 kPa
